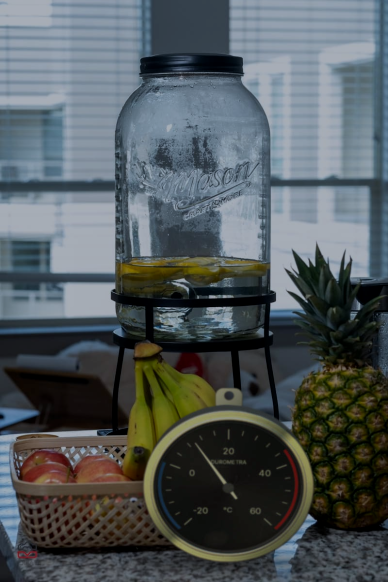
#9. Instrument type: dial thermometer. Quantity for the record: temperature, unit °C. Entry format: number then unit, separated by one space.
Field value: 10 °C
